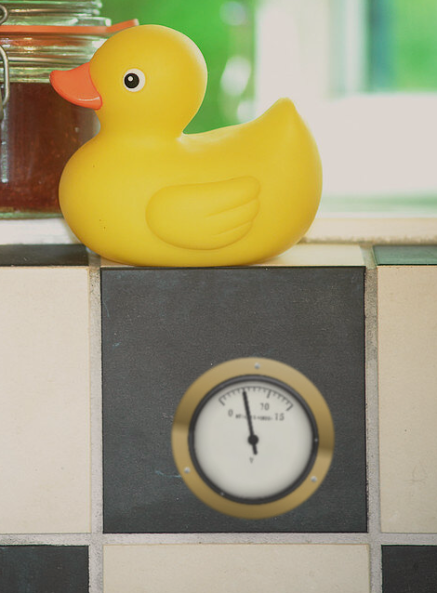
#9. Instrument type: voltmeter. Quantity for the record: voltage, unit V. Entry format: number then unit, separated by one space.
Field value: 5 V
